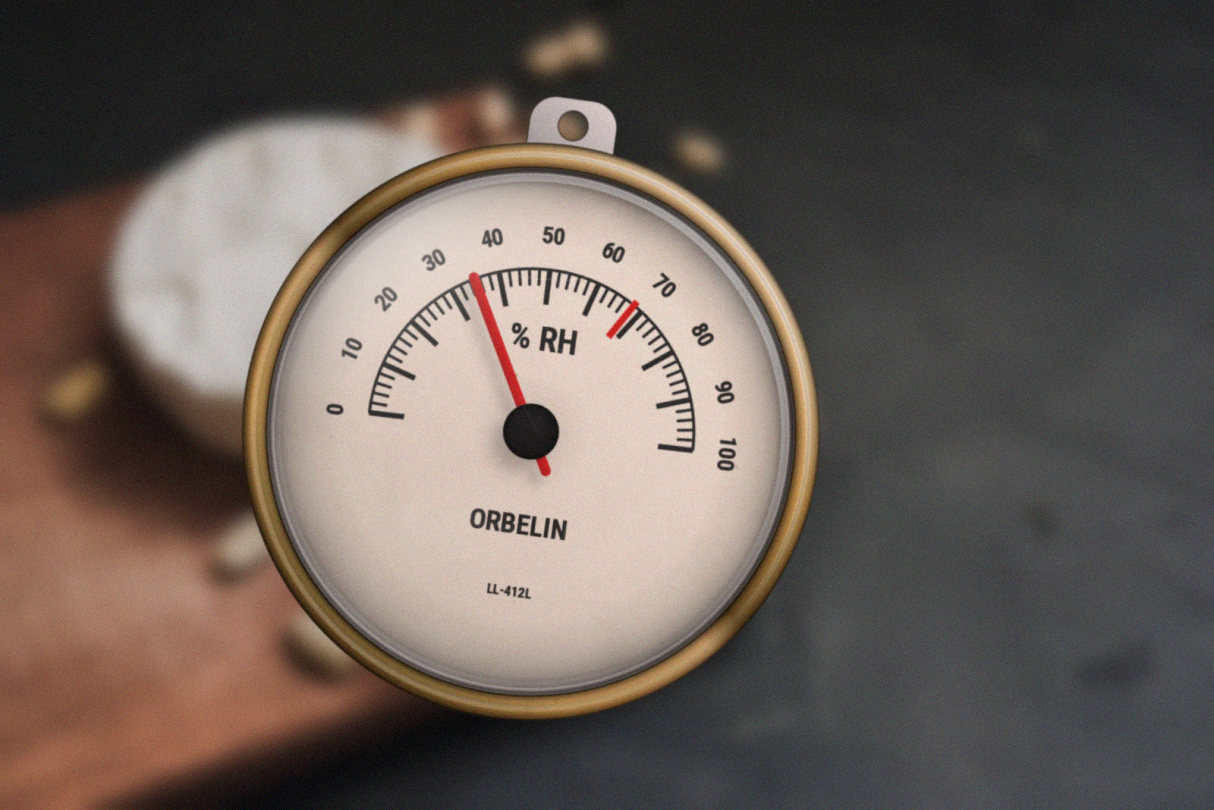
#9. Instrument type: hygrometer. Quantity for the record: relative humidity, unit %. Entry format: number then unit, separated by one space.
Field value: 35 %
